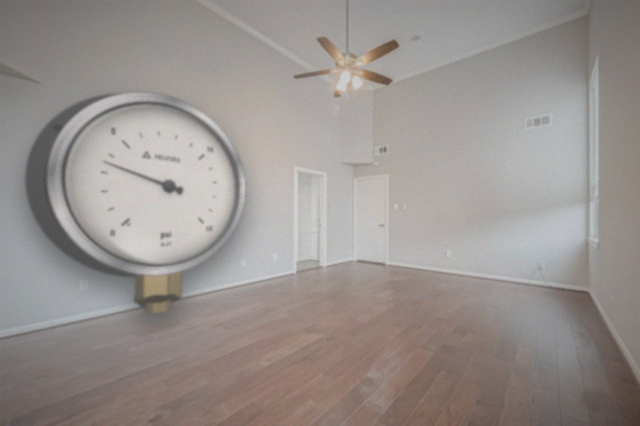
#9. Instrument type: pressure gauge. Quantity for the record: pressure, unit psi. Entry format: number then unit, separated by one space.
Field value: 3.5 psi
